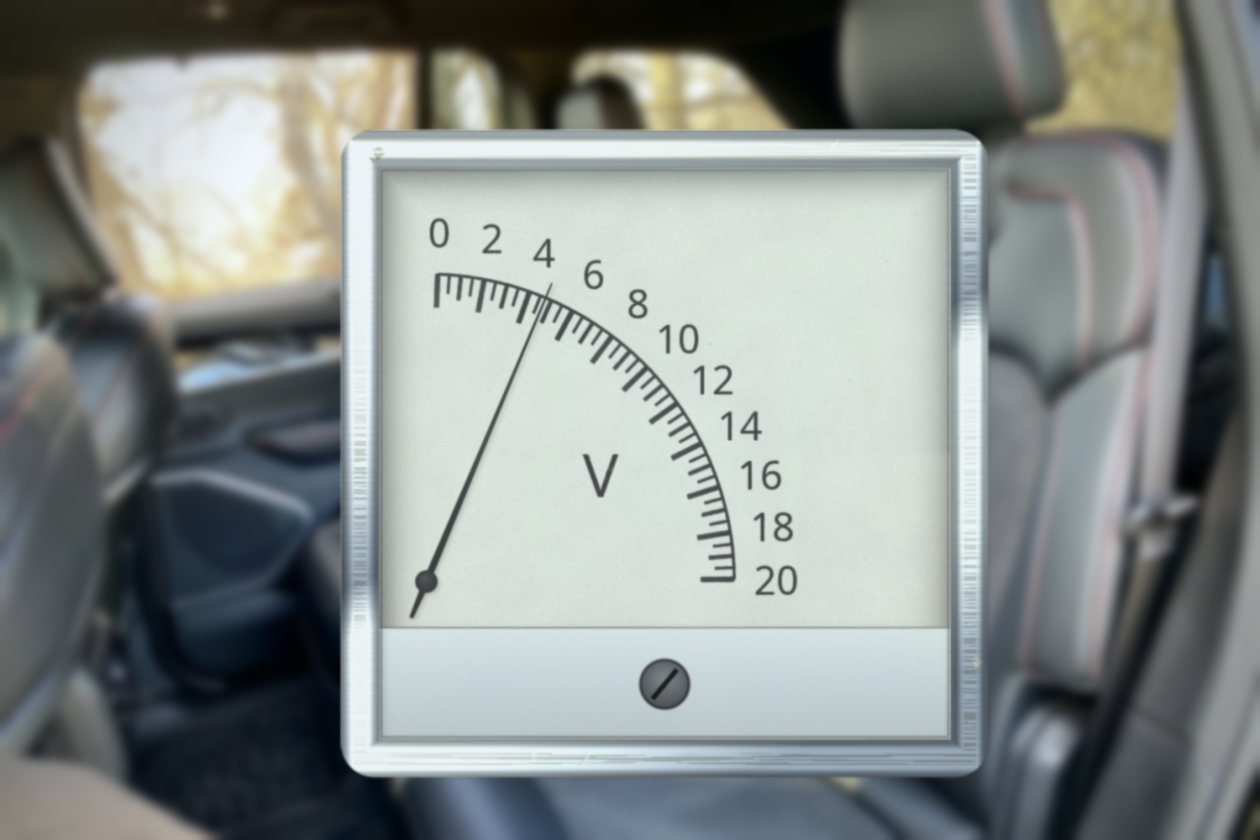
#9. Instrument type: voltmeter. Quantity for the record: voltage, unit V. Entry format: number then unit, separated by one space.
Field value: 4.75 V
